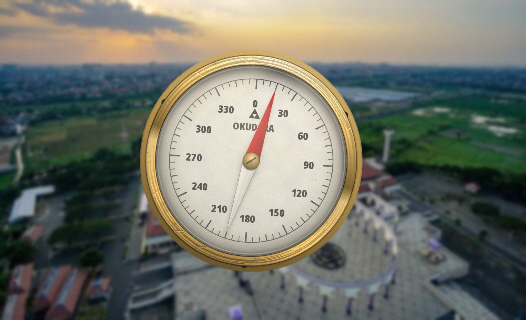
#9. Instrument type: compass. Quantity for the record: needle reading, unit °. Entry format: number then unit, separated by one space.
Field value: 15 °
